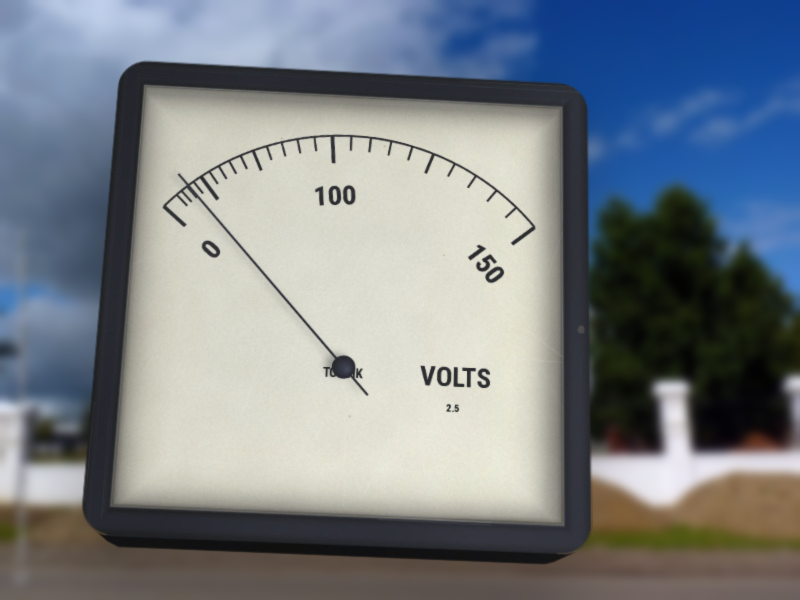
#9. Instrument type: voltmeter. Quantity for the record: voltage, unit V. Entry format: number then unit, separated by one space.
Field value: 40 V
